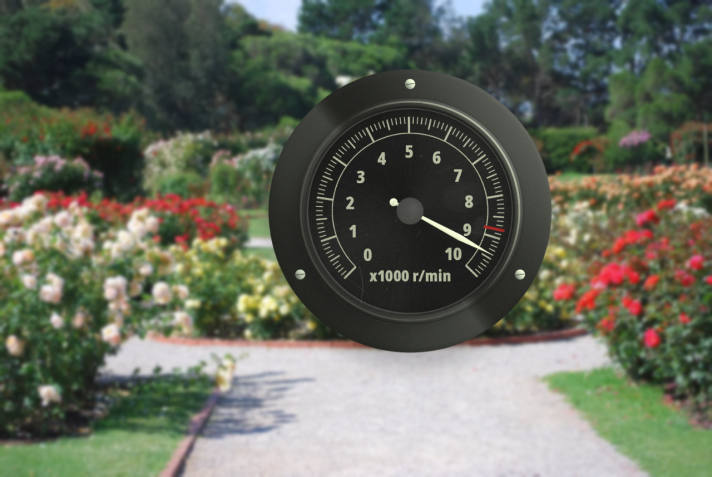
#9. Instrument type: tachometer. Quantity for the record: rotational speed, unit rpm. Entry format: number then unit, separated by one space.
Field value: 9400 rpm
